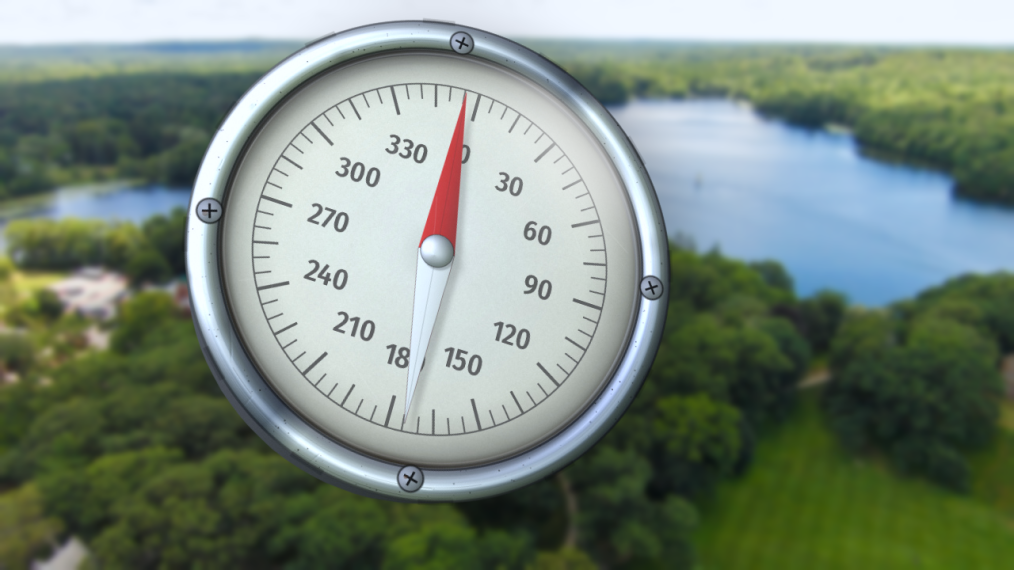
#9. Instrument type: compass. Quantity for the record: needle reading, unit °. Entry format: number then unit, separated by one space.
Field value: 355 °
